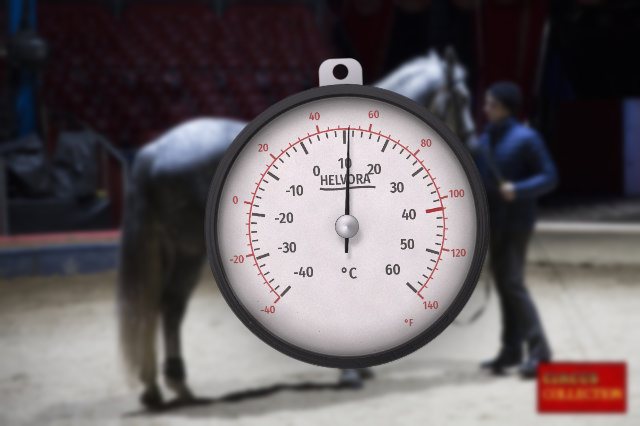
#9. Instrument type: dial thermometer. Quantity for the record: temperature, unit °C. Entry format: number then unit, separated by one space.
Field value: 11 °C
